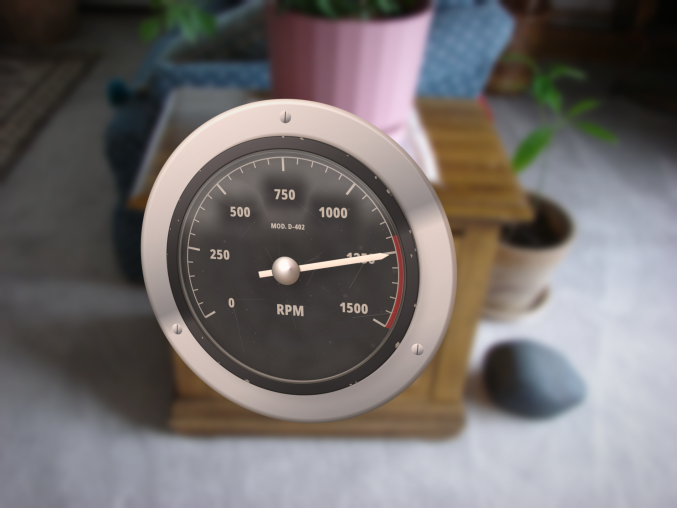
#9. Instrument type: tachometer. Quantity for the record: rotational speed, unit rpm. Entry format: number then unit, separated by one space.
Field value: 1250 rpm
